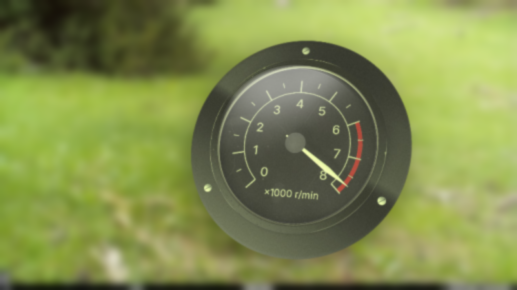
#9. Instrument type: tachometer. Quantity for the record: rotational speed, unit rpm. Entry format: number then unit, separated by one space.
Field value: 7750 rpm
